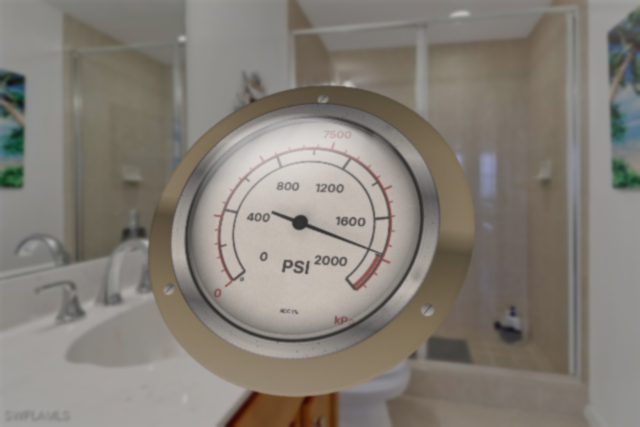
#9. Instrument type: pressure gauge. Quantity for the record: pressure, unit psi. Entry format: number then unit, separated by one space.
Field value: 1800 psi
